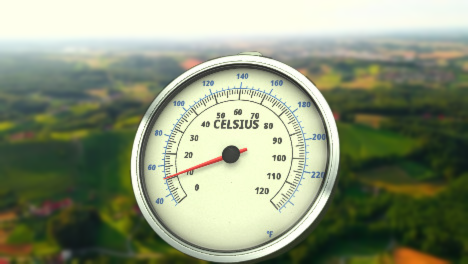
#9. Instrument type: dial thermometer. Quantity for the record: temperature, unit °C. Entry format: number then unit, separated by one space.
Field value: 10 °C
